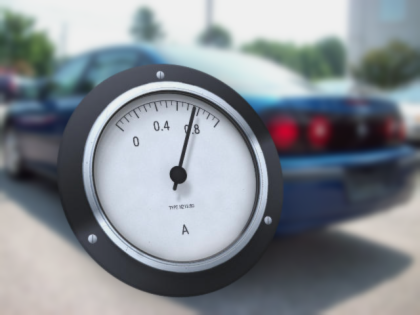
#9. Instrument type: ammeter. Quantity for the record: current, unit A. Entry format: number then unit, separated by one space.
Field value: 0.75 A
